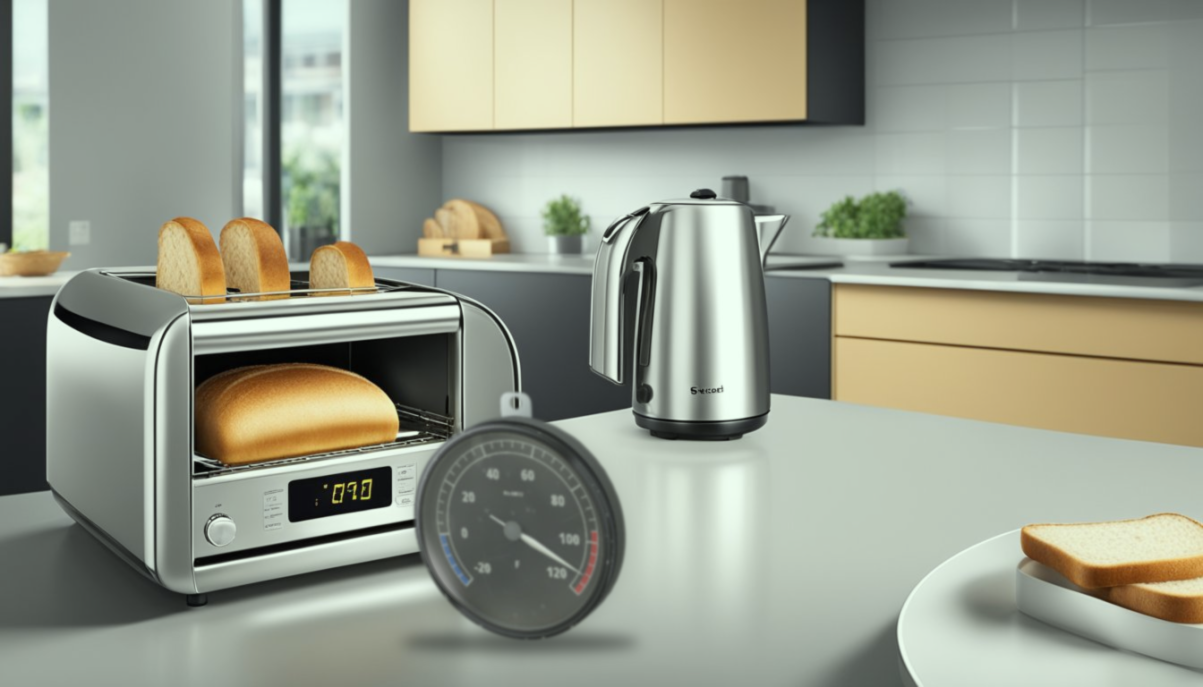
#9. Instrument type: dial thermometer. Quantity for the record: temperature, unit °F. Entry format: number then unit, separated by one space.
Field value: 112 °F
